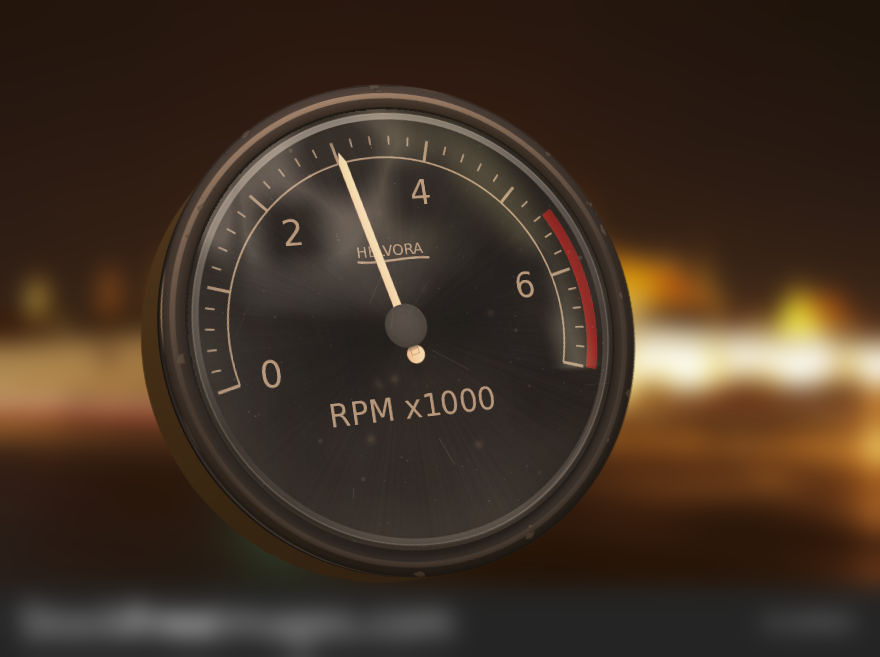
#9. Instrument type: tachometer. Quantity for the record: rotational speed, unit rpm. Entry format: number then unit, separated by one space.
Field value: 3000 rpm
